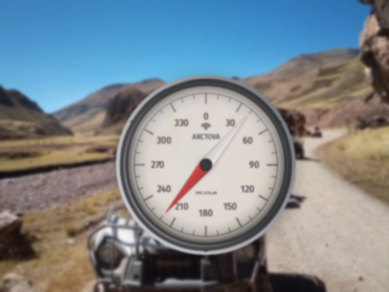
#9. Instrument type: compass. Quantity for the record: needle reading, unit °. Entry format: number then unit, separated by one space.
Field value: 220 °
